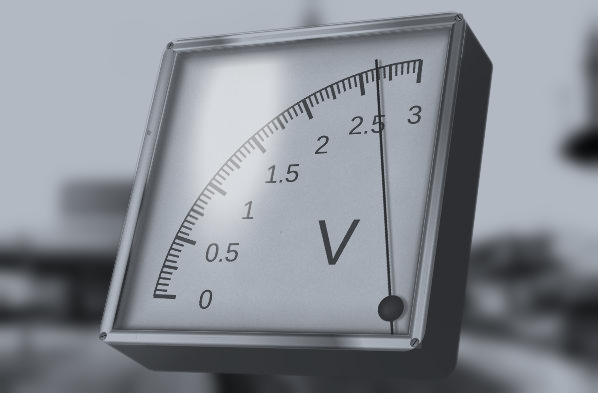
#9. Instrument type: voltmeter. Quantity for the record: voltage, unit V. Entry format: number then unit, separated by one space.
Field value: 2.65 V
